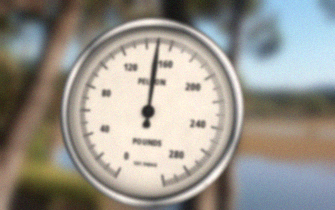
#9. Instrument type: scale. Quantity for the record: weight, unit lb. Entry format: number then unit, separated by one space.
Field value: 150 lb
